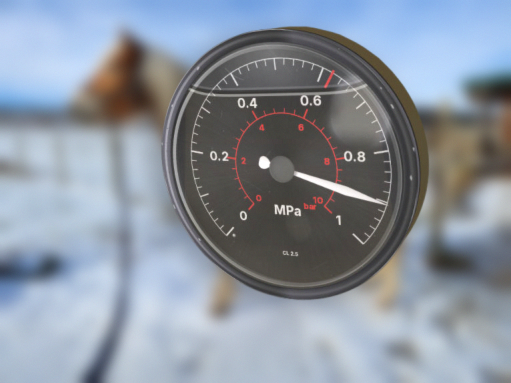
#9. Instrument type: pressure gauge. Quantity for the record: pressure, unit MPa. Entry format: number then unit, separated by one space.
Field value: 0.9 MPa
